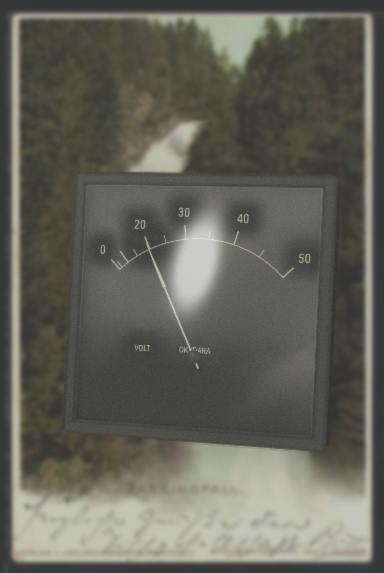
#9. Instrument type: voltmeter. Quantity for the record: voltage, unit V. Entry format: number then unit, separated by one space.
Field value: 20 V
